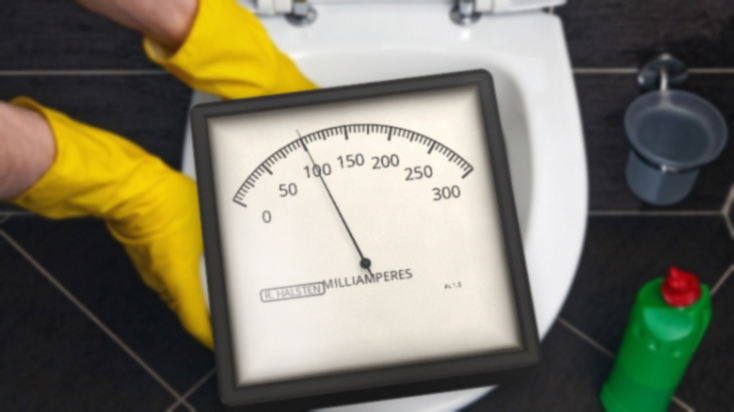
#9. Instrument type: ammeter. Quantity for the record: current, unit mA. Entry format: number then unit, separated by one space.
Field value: 100 mA
